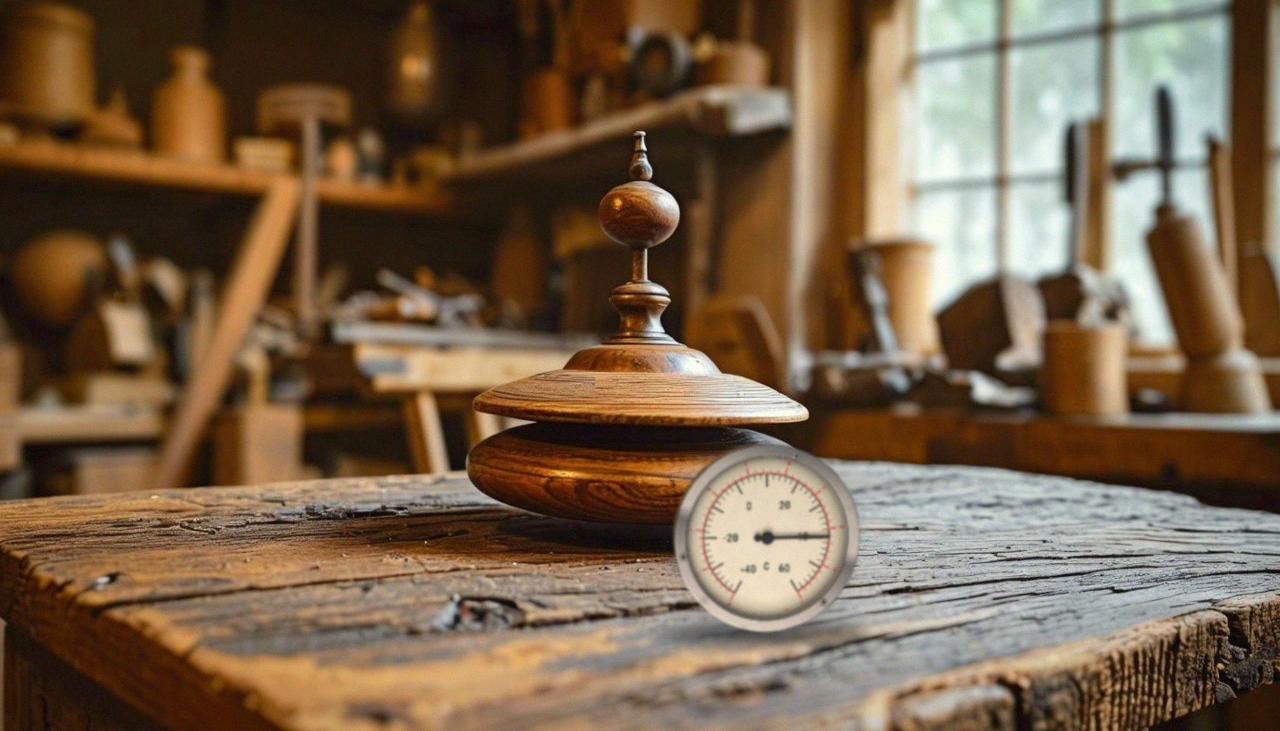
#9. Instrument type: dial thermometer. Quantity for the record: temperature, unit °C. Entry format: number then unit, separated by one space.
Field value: 40 °C
